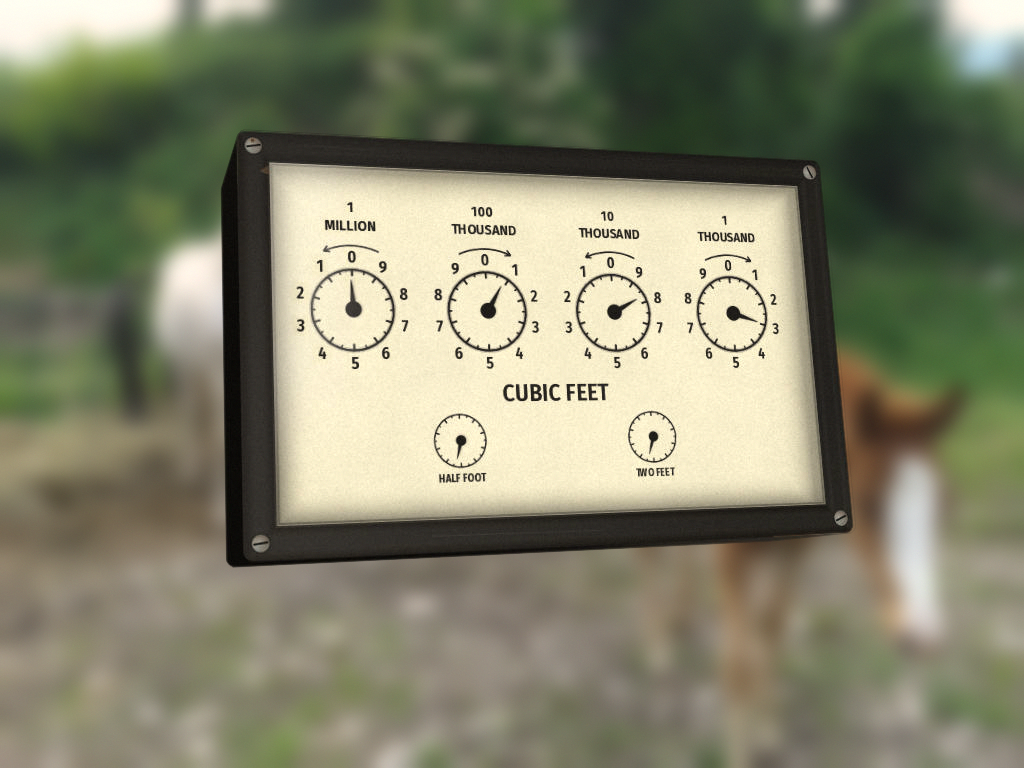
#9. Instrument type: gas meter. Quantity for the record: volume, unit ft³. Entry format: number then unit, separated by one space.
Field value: 8300 ft³
